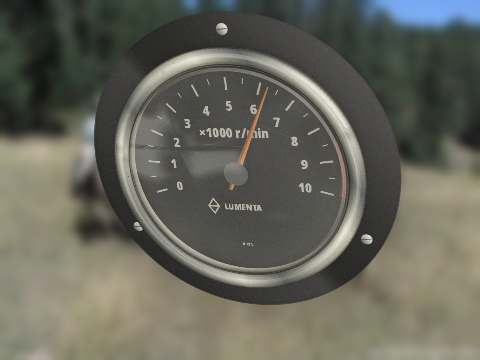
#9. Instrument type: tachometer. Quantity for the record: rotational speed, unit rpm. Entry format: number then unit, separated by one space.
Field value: 6250 rpm
